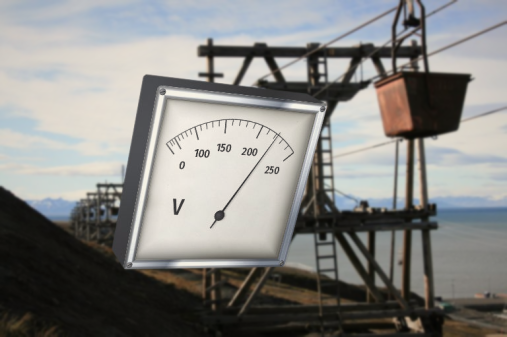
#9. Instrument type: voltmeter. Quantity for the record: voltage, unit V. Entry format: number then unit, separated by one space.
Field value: 220 V
